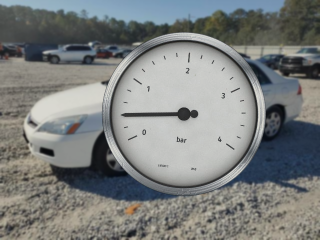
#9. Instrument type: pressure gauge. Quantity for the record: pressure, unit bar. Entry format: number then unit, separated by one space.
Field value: 0.4 bar
